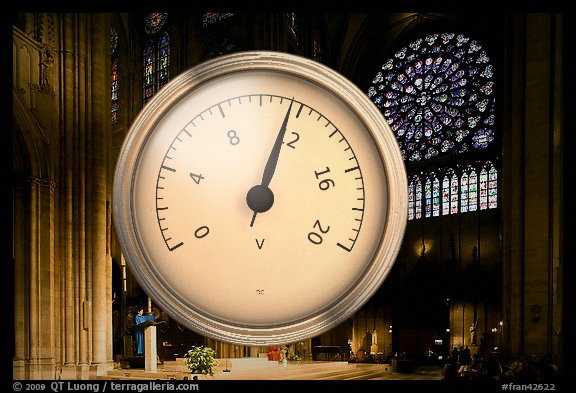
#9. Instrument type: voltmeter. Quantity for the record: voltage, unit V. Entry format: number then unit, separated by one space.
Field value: 11.5 V
